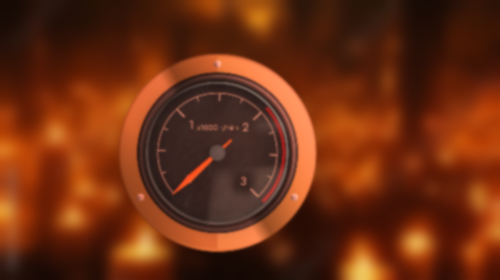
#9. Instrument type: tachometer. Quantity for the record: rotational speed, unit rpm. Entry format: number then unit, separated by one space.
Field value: 0 rpm
